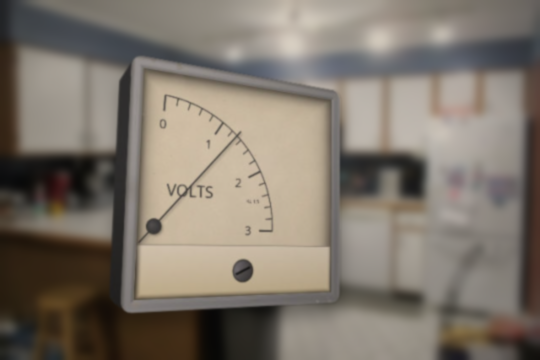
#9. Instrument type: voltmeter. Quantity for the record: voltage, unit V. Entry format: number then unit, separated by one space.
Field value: 1.3 V
